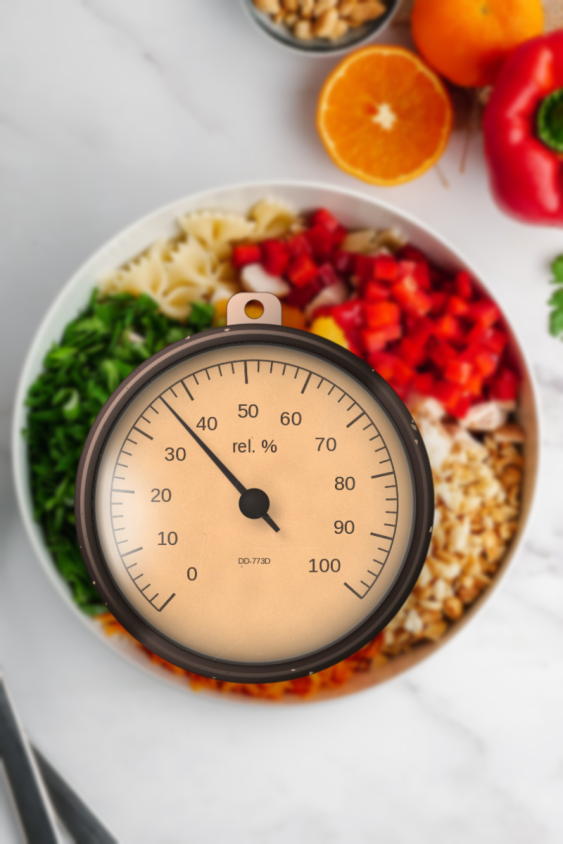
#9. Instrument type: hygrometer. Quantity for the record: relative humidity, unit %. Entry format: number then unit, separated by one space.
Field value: 36 %
